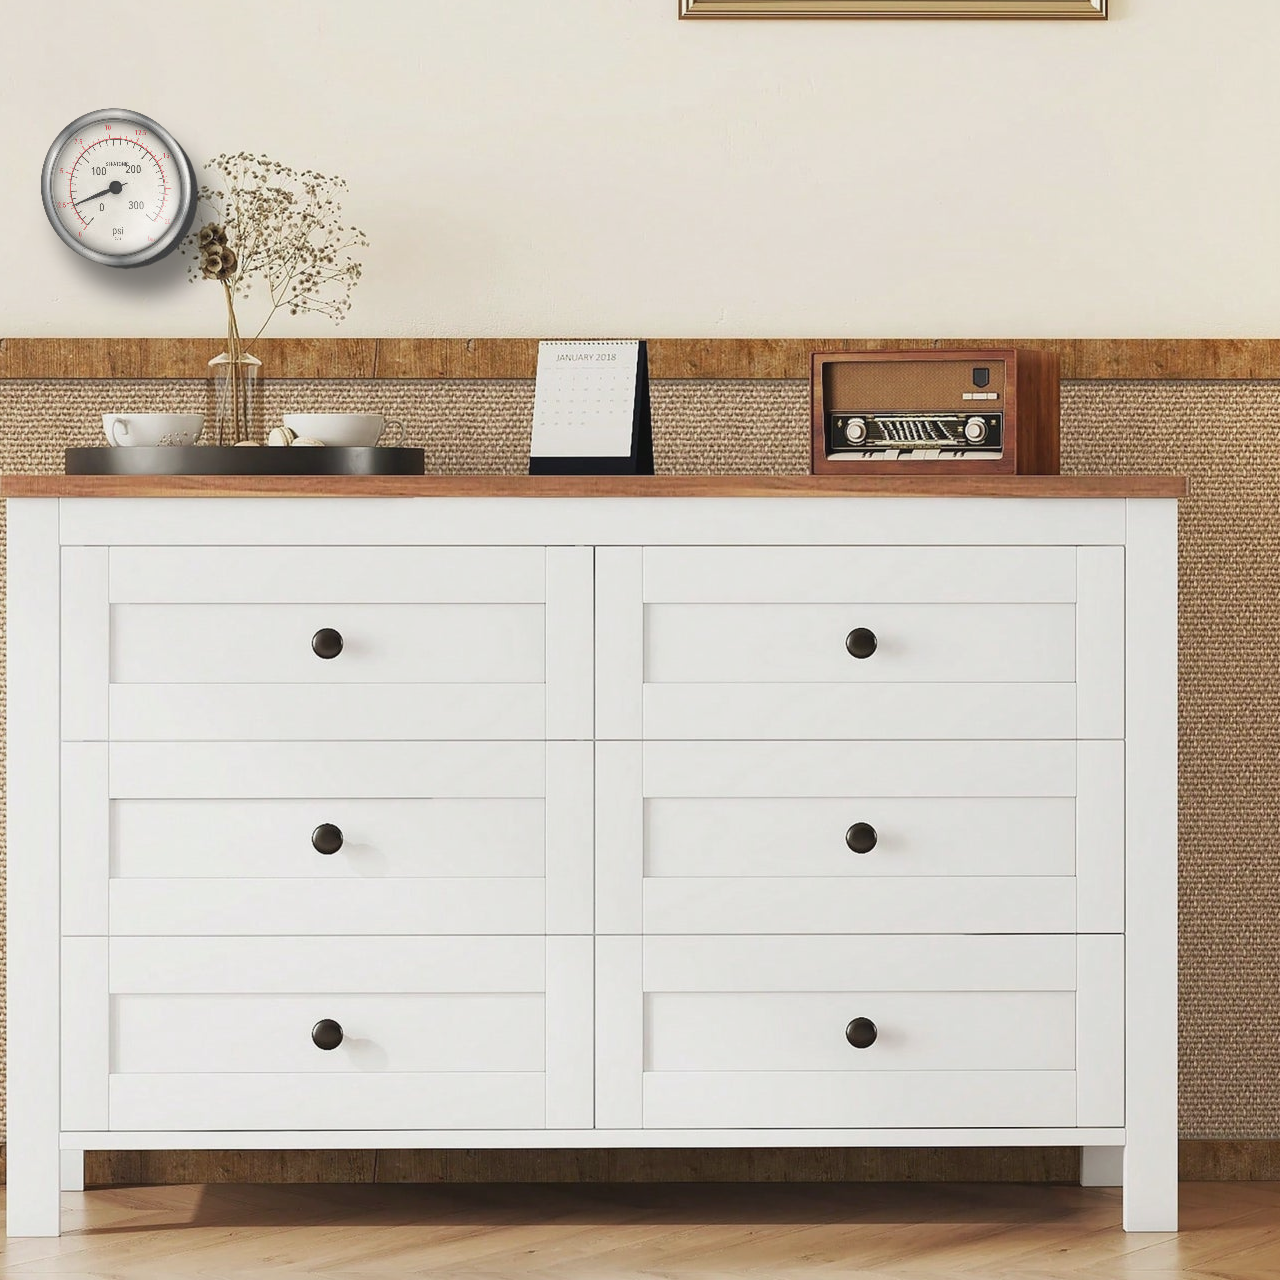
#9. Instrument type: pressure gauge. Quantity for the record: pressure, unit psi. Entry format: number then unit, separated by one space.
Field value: 30 psi
